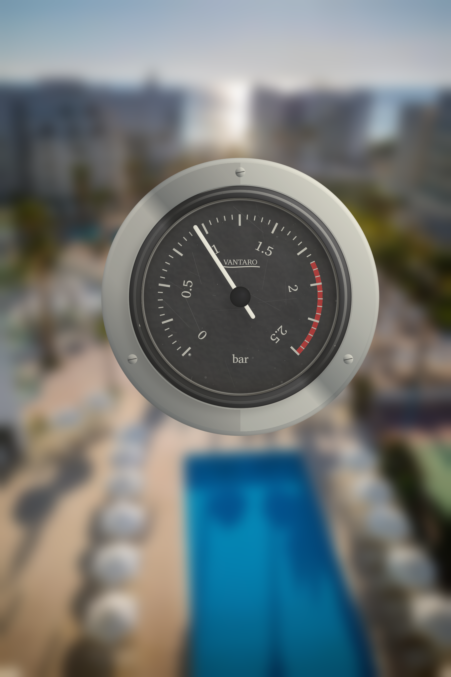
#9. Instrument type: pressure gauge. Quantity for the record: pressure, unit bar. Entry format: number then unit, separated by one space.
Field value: 0.95 bar
